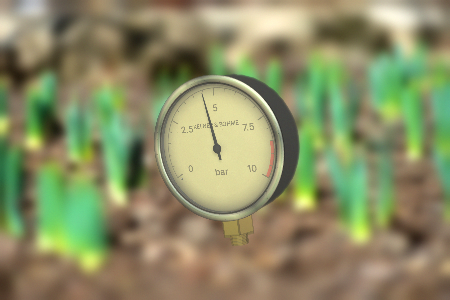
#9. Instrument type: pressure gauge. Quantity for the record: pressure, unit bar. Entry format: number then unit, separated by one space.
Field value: 4.5 bar
